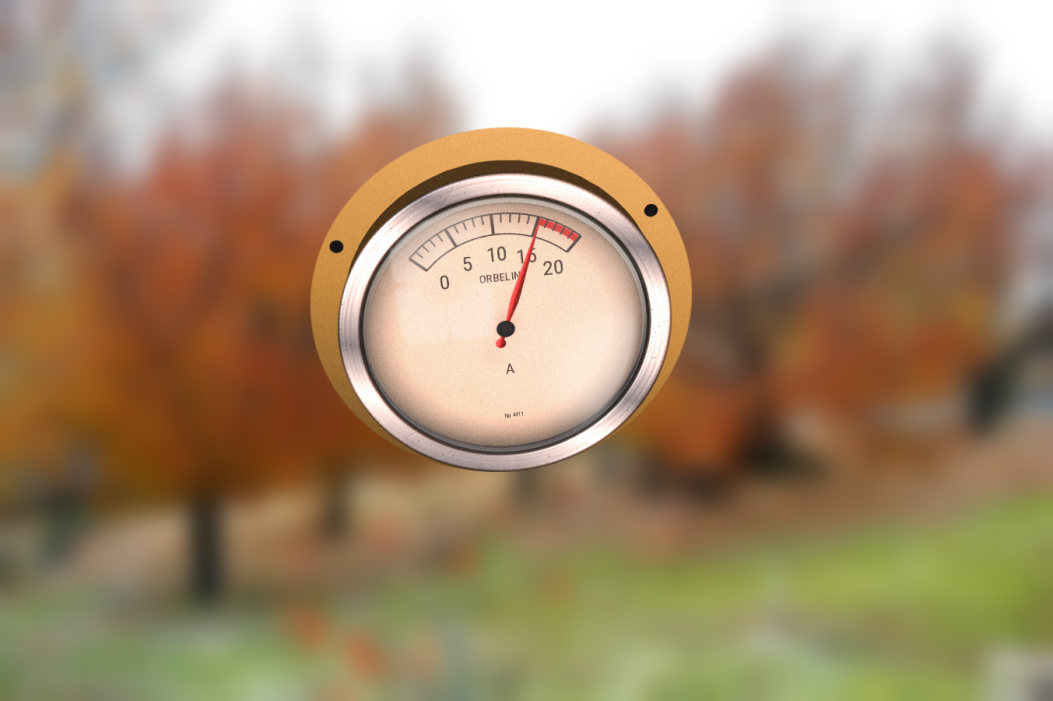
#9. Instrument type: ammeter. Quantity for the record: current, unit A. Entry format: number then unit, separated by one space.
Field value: 15 A
